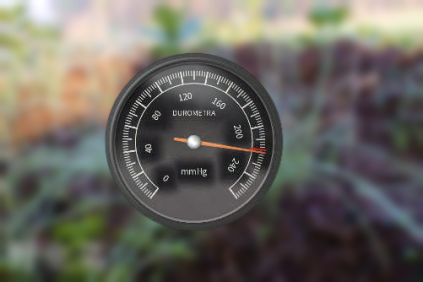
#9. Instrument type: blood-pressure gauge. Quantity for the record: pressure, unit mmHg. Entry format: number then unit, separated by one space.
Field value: 220 mmHg
